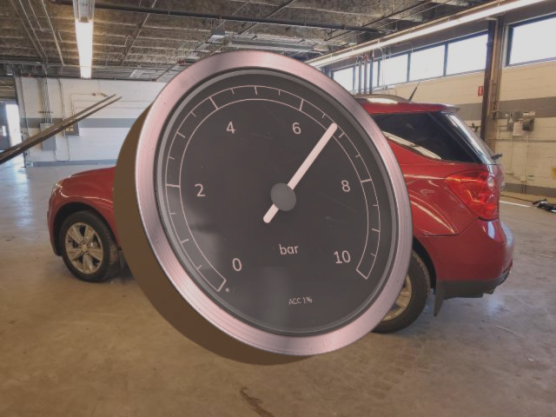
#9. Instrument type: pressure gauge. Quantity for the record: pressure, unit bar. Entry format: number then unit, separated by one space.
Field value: 6.75 bar
